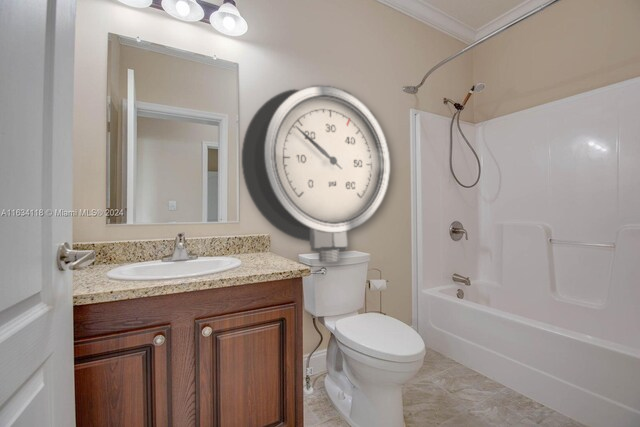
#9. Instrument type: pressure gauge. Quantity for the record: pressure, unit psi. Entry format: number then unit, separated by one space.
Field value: 18 psi
